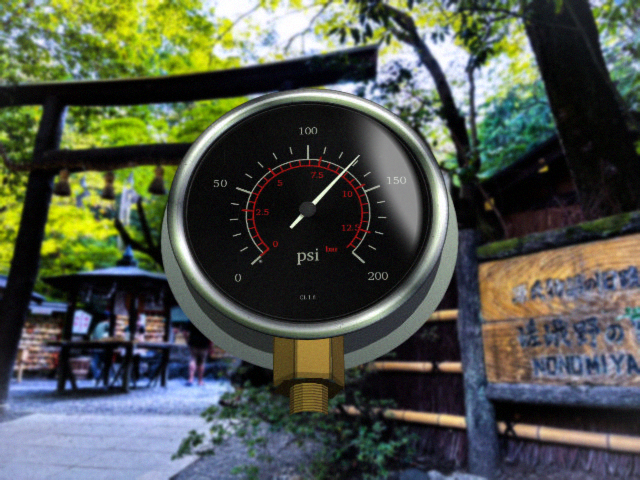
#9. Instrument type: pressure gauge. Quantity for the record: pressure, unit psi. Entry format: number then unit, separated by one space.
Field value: 130 psi
